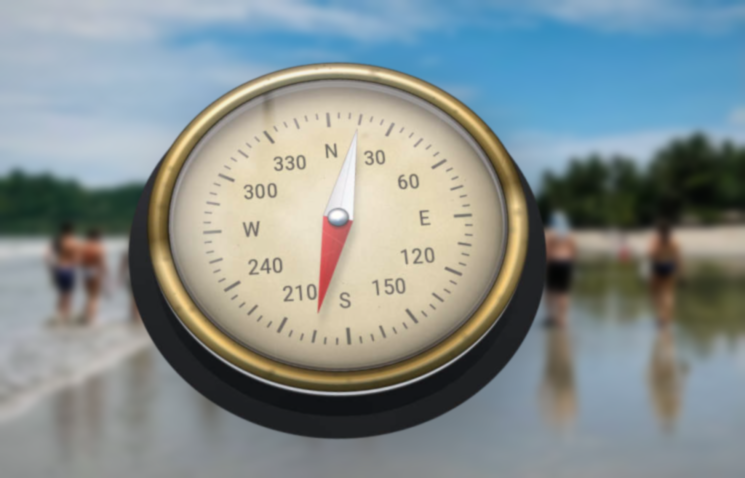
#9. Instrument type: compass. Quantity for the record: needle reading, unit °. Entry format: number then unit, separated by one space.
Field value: 195 °
